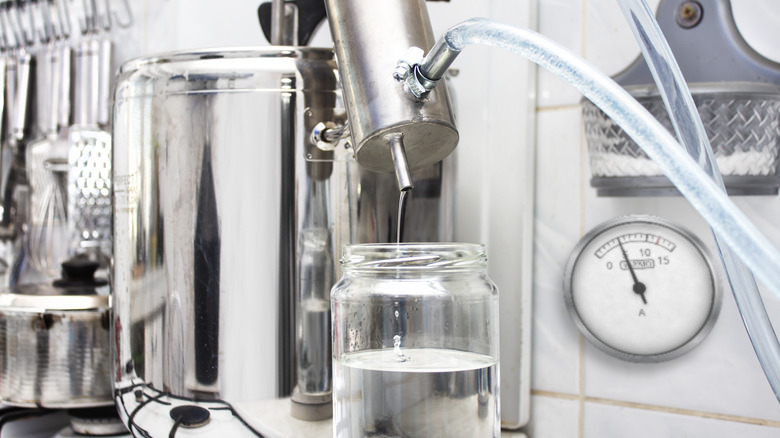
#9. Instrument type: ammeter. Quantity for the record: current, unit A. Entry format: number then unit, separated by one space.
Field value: 5 A
